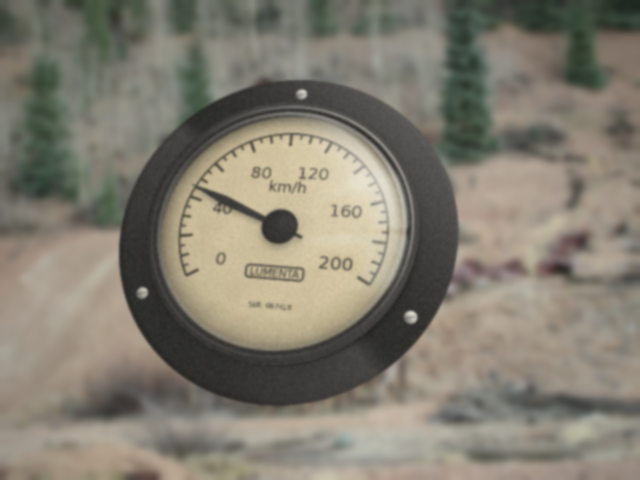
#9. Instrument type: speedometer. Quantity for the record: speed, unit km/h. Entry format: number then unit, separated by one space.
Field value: 45 km/h
